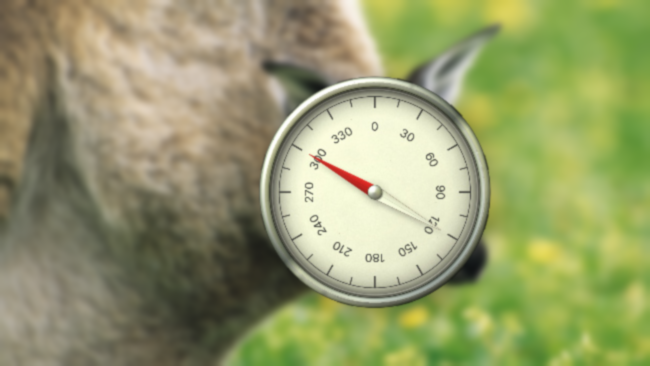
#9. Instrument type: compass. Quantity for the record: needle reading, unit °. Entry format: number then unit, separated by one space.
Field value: 300 °
